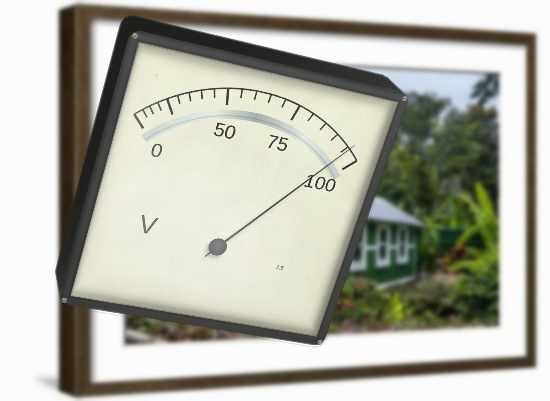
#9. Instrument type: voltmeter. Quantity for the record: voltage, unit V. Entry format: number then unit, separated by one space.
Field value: 95 V
